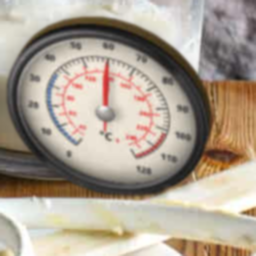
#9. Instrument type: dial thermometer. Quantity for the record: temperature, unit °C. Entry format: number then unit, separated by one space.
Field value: 60 °C
